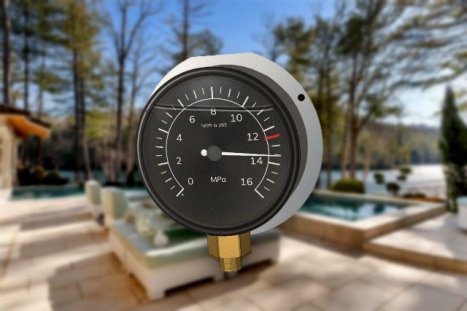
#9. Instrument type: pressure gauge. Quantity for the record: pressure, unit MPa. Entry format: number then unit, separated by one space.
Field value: 13.5 MPa
